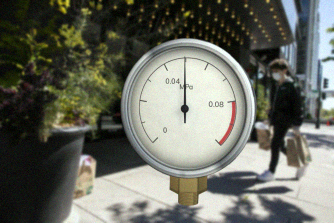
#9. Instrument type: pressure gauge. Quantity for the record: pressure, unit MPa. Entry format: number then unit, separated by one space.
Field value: 0.05 MPa
